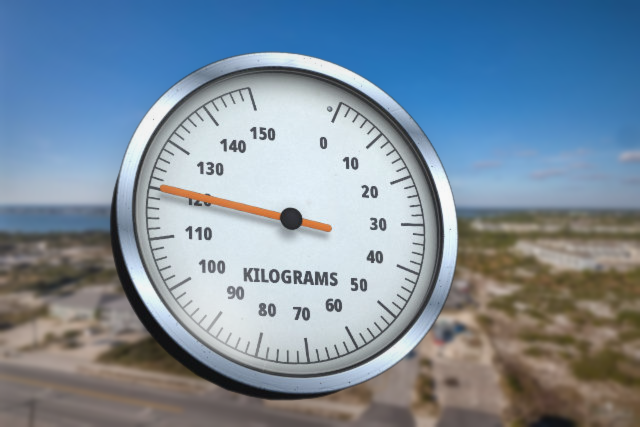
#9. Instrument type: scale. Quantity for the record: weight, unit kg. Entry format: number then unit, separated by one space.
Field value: 120 kg
